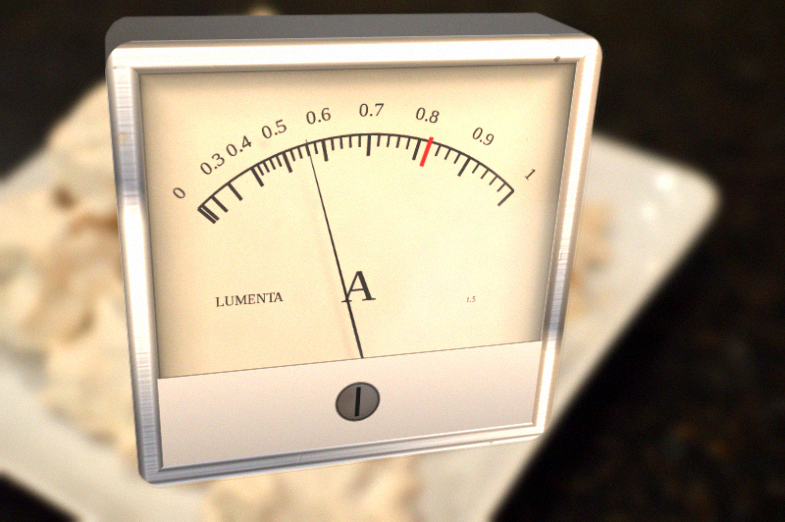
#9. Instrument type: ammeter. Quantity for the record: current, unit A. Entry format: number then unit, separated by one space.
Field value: 0.56 A
